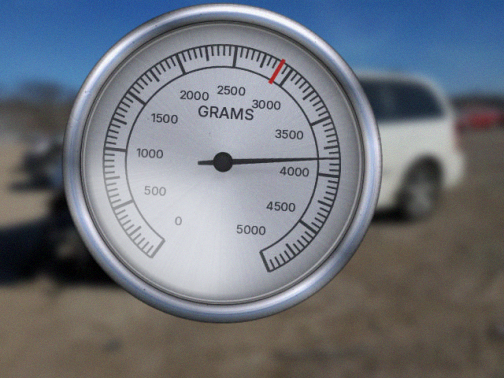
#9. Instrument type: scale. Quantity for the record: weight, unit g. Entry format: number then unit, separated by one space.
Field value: 3850 g
